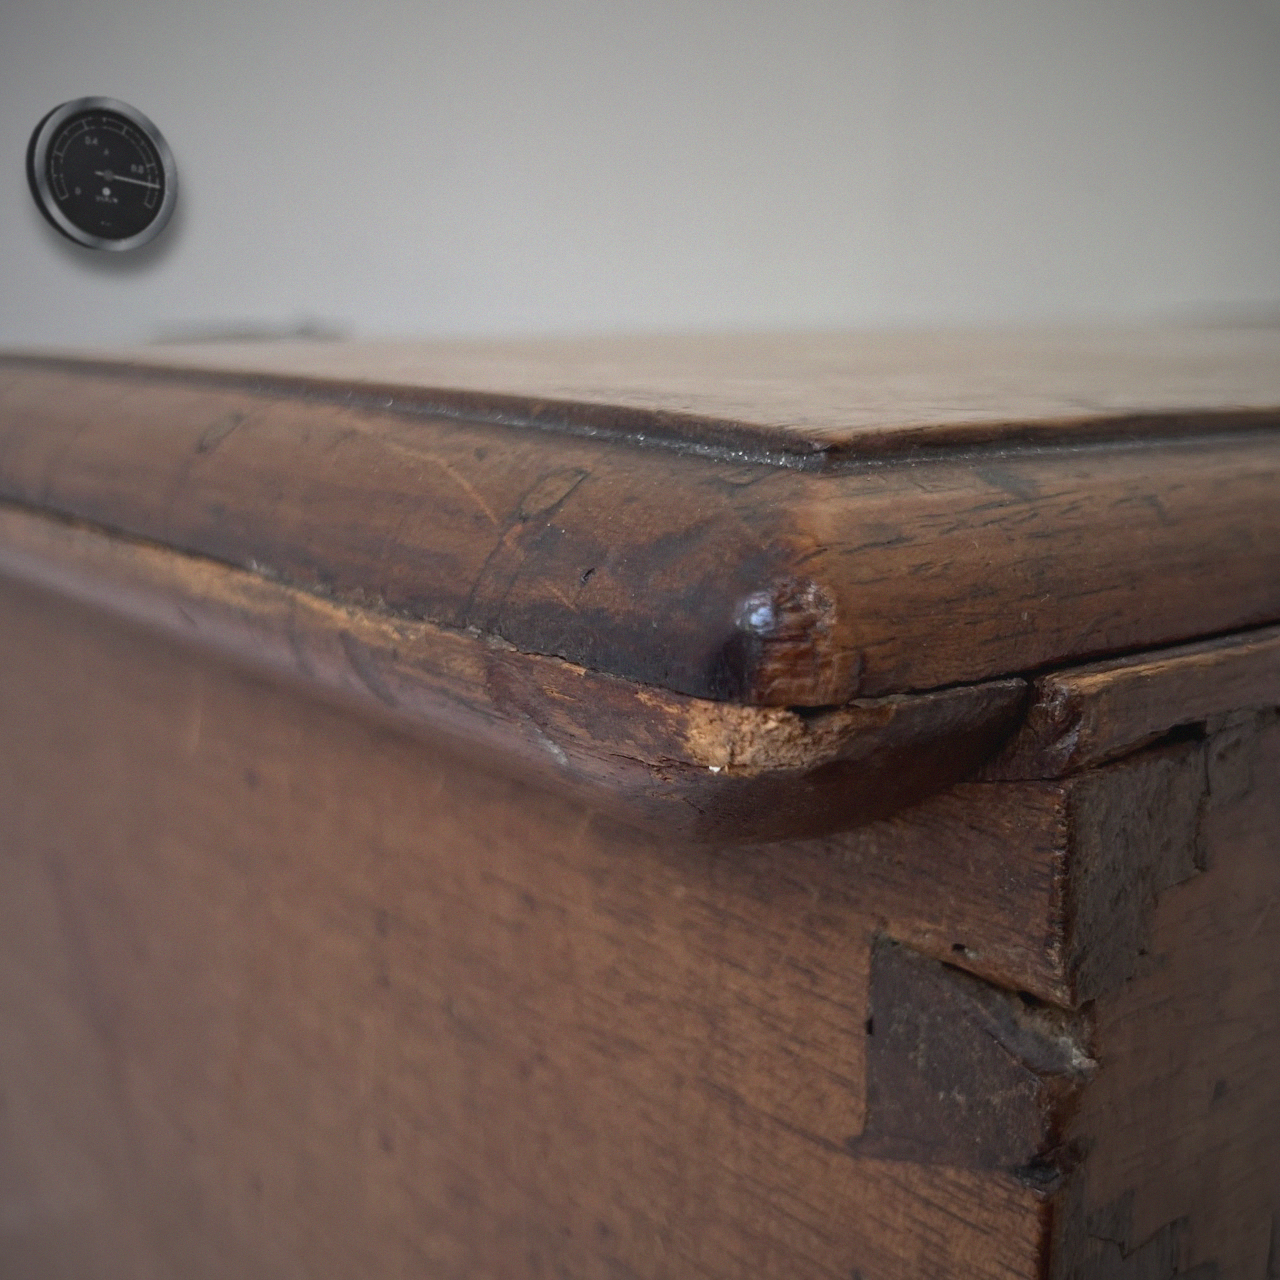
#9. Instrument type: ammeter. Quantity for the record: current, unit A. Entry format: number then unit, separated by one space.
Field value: 0.9 A
